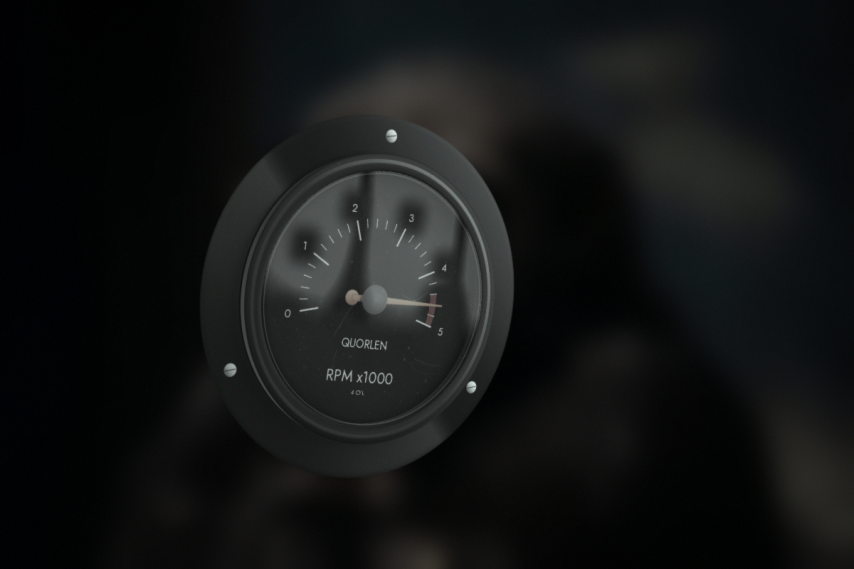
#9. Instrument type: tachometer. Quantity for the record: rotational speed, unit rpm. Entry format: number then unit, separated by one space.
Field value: 4600 rpm
